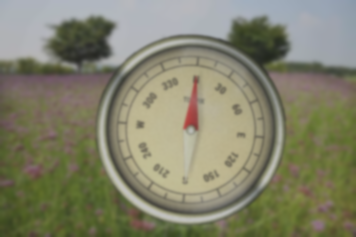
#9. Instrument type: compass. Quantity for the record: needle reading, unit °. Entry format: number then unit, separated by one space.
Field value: 0 °
